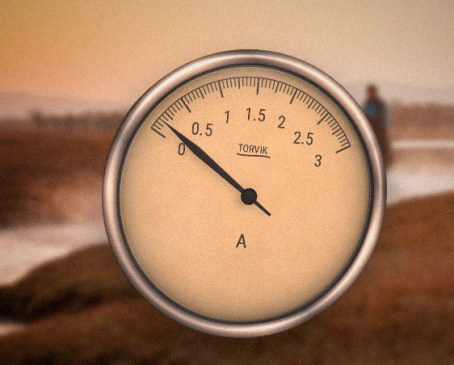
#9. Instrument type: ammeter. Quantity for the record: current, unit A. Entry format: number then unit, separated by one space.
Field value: 0.15 A
